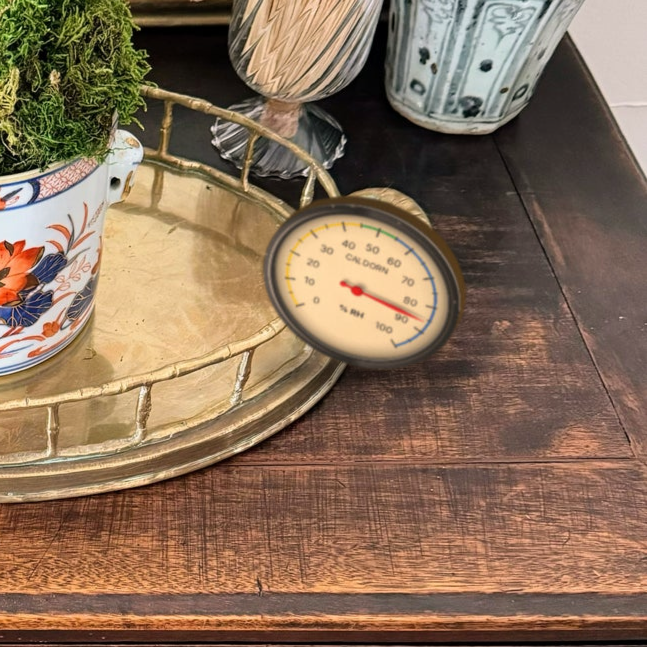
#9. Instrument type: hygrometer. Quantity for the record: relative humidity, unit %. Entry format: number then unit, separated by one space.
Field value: 85 %
